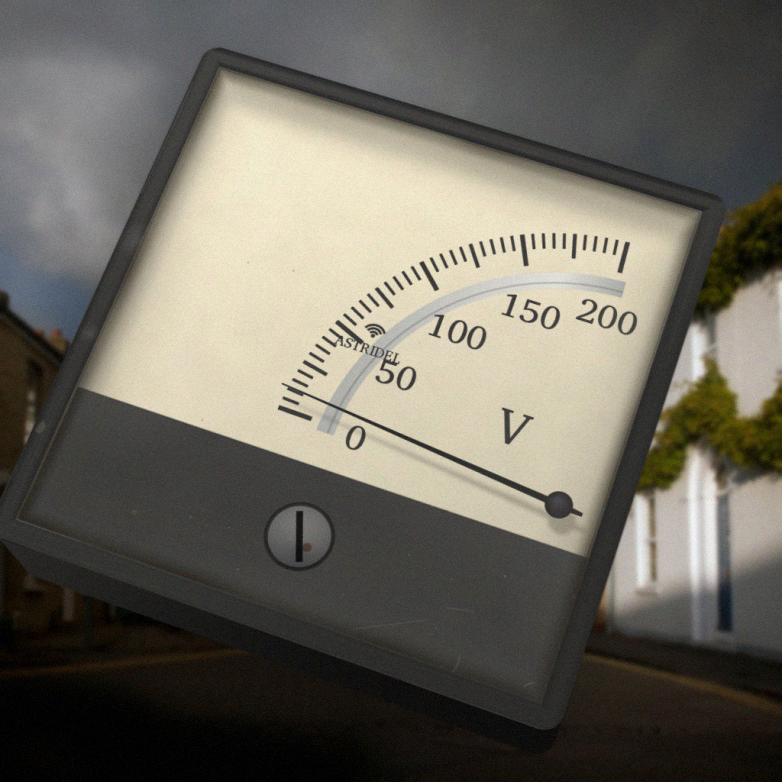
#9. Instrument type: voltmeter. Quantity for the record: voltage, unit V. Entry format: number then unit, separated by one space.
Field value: 10 V
